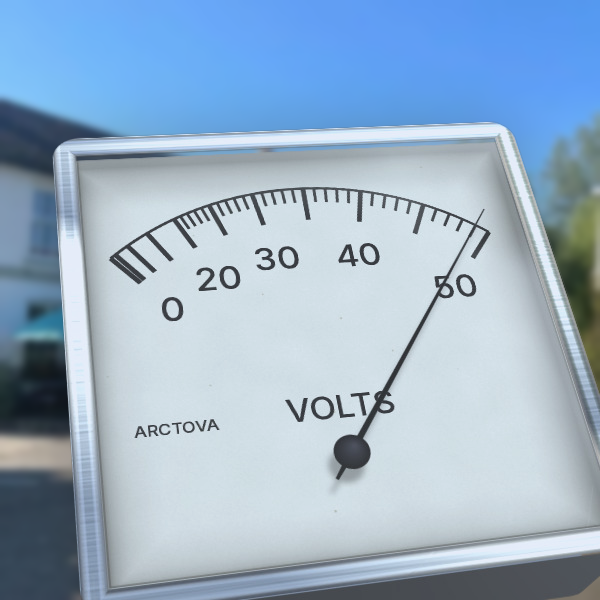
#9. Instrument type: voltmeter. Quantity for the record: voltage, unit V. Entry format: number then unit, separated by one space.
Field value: 49 V
